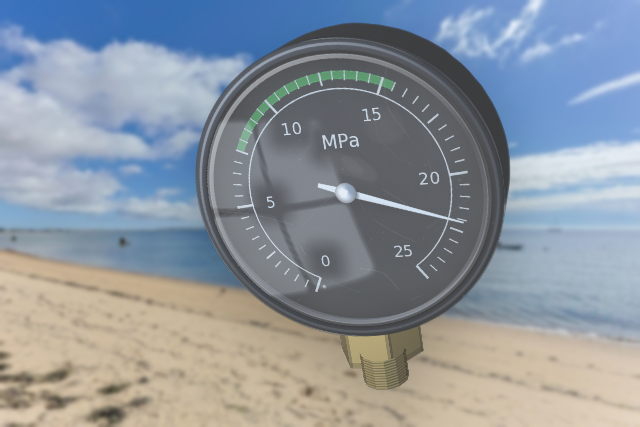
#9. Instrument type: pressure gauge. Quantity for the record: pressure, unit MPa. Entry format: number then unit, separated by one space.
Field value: 22 MPa
